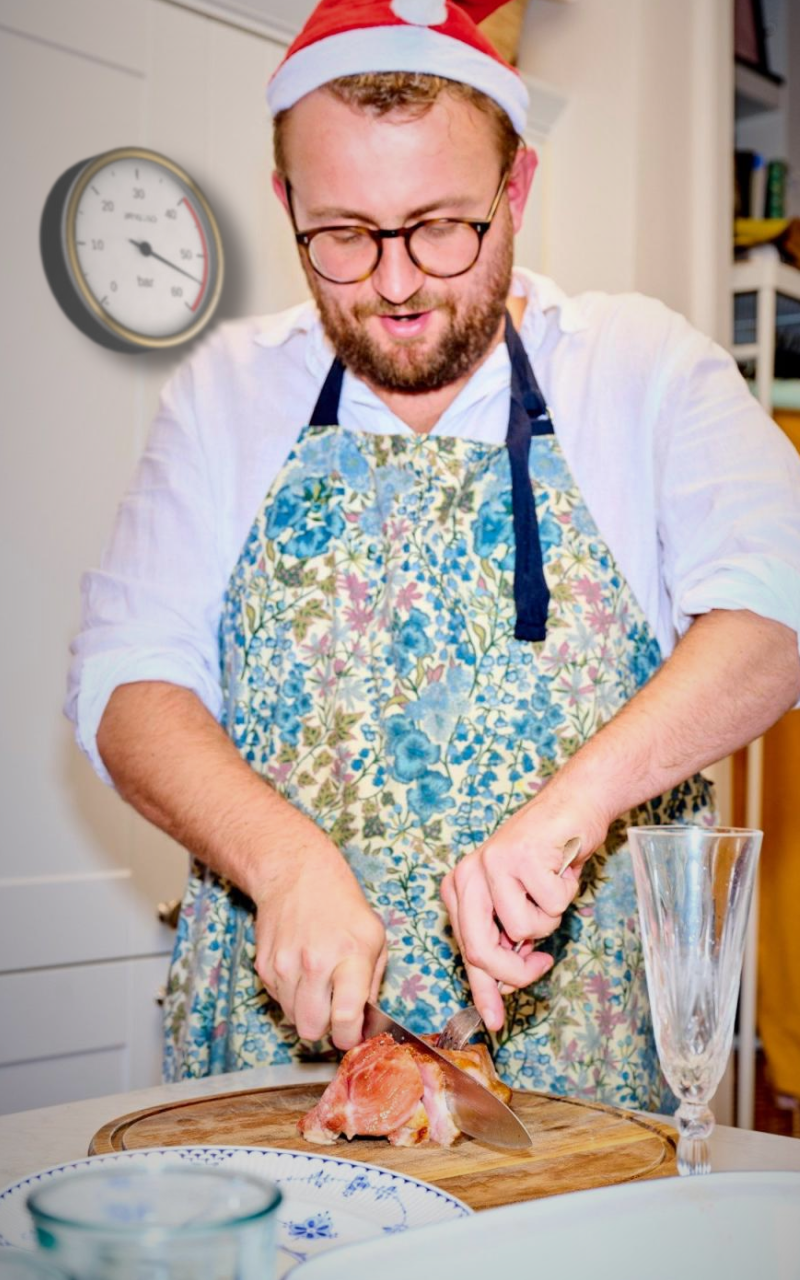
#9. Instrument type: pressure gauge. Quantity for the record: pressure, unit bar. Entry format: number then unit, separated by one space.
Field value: 55 bar
